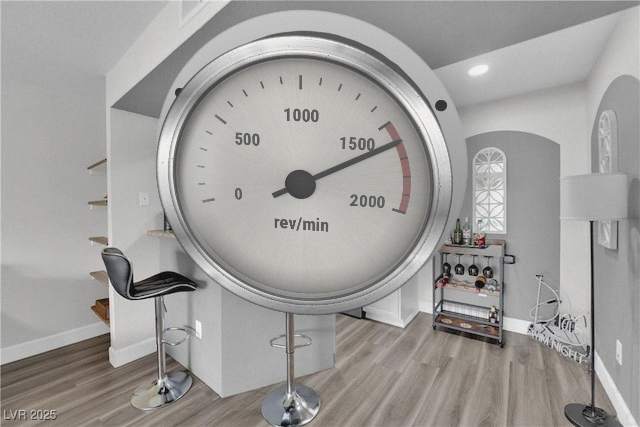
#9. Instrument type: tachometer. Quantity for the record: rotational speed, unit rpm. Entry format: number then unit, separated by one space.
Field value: 1600 rpm
